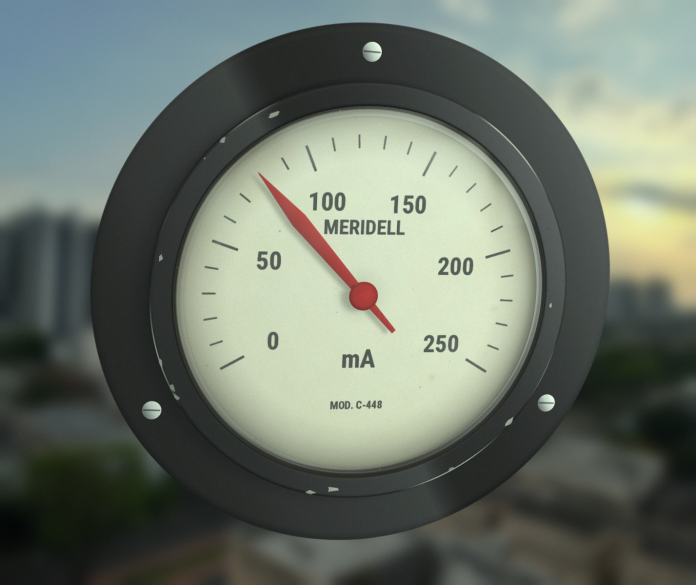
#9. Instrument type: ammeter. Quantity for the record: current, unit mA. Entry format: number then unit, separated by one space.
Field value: 80 mA
